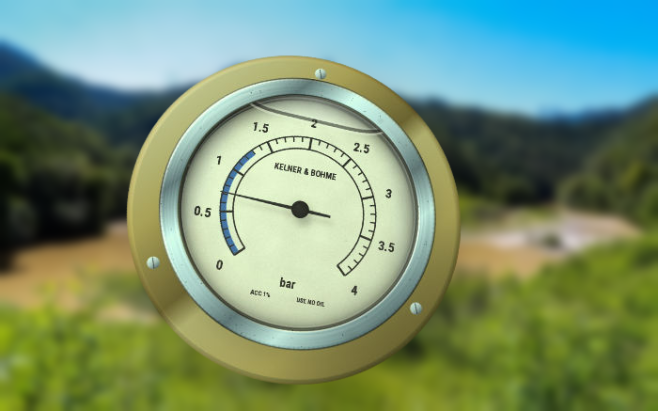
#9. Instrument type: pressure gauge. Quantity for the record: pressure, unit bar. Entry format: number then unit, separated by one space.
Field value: 0.7 bar
